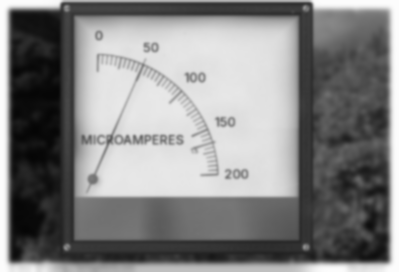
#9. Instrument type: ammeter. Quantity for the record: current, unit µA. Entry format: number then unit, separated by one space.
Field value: 50 µA
